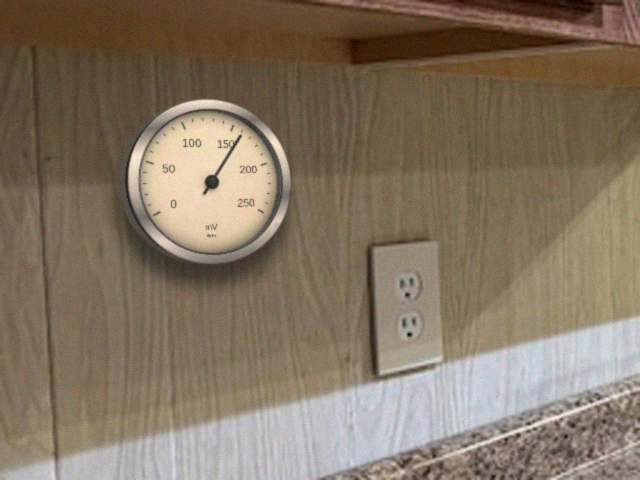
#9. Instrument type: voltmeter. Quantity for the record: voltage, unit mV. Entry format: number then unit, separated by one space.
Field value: 160 mV
